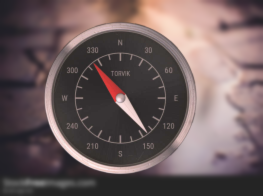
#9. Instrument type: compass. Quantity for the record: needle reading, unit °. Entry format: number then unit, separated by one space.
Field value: 322.5 °
